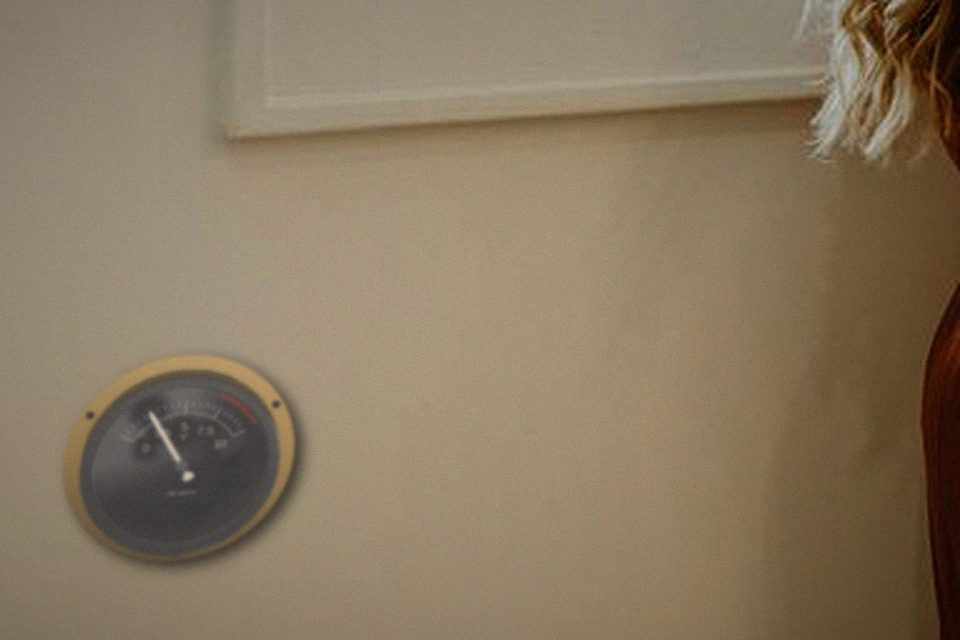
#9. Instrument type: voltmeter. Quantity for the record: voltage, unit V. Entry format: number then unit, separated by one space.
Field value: 2.5 V
